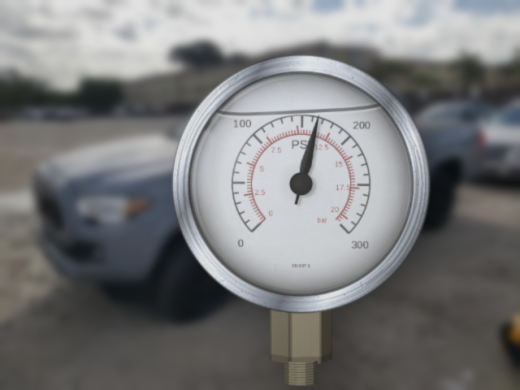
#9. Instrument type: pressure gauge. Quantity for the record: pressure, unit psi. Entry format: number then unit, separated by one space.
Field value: 165 psi
